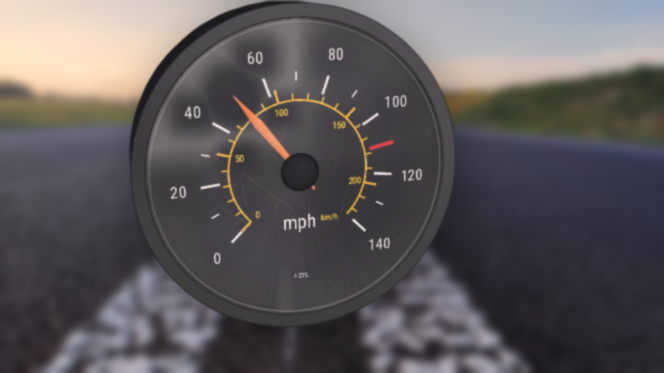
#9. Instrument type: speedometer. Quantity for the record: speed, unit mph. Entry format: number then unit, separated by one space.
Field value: 50 mph
